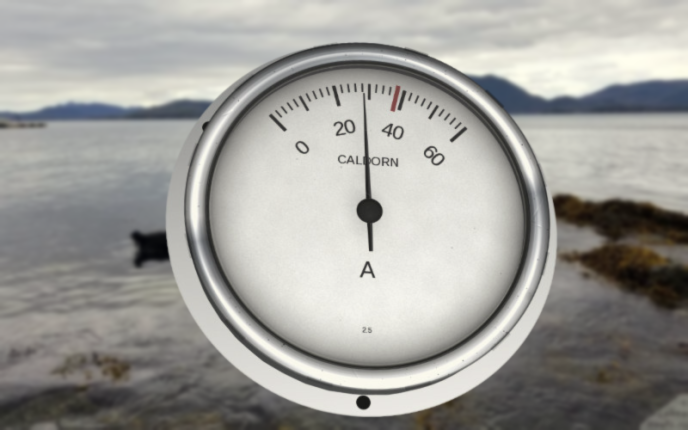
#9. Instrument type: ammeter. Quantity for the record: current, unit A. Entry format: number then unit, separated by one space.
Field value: 28 A
